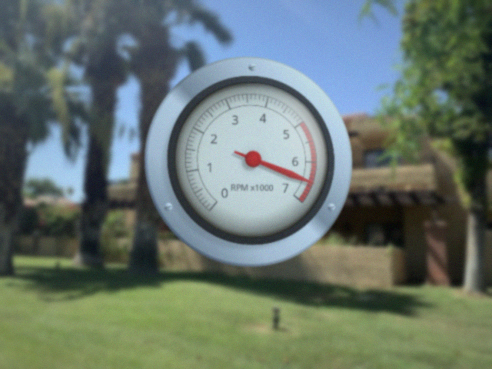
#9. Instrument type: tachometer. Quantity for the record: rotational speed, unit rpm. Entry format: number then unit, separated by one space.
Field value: 6500 rpm
